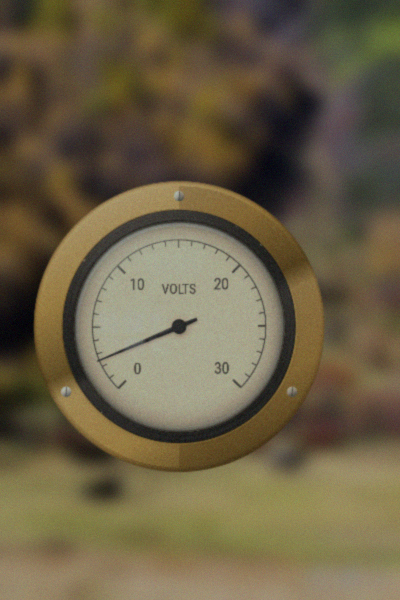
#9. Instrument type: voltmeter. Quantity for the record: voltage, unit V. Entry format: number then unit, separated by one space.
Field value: 2.5 V
